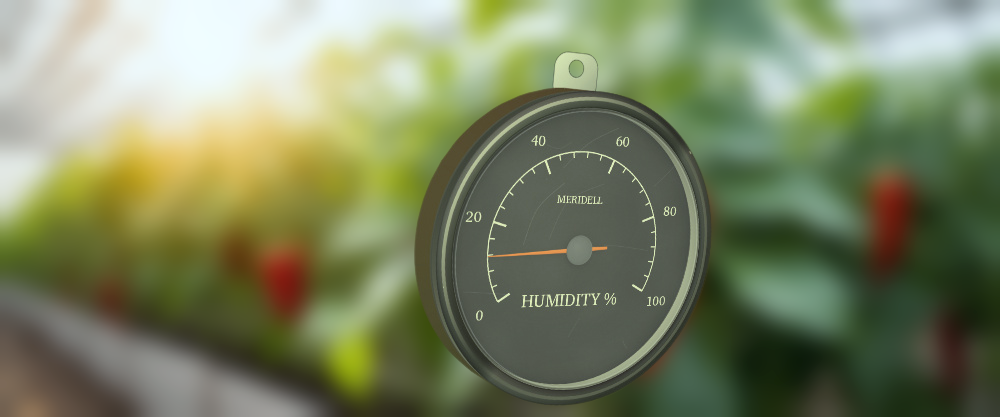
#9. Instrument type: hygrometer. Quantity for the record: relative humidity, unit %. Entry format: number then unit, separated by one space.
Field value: 12 %
